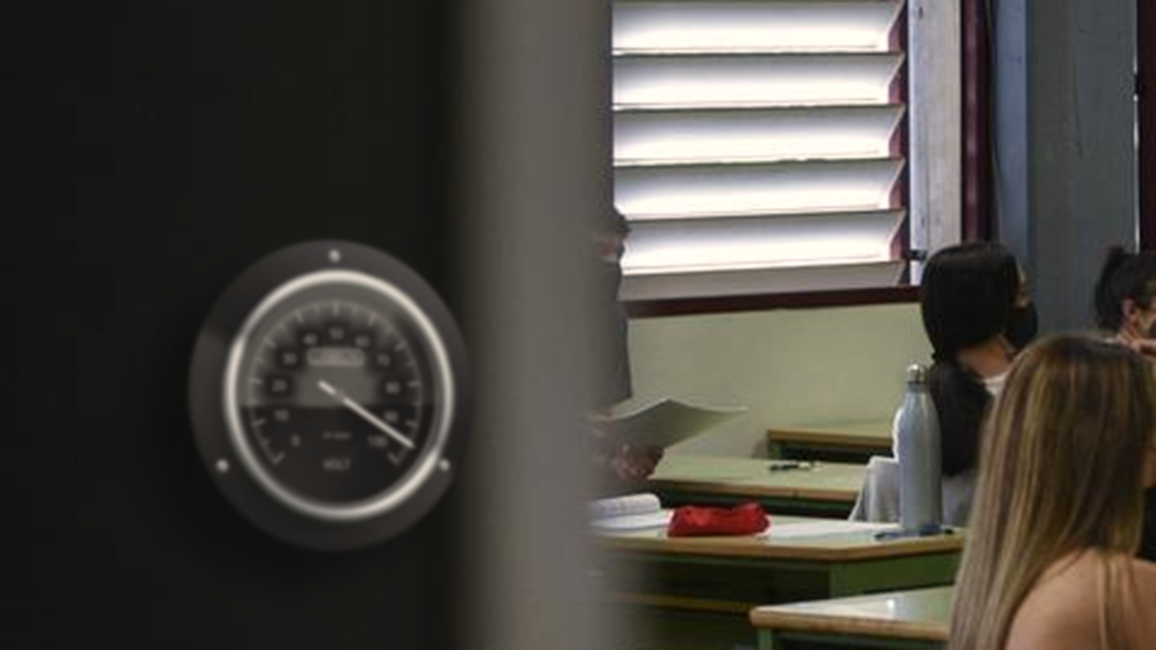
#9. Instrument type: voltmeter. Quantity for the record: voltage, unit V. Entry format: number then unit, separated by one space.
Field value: 95 V
